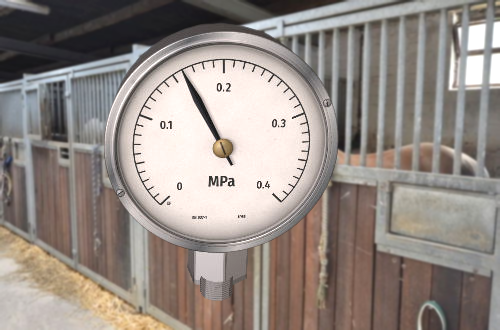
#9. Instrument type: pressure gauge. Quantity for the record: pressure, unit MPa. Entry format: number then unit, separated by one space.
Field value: 0.16 MPa
